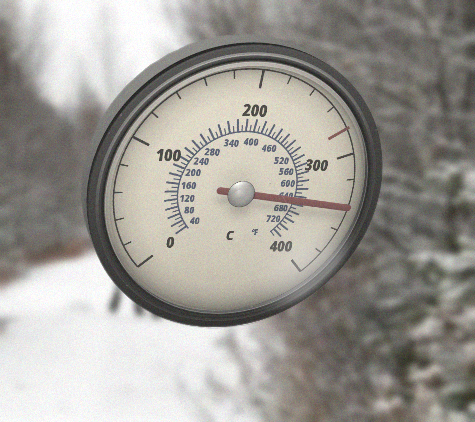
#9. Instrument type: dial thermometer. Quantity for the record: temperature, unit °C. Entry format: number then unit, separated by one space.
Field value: 340 °C
